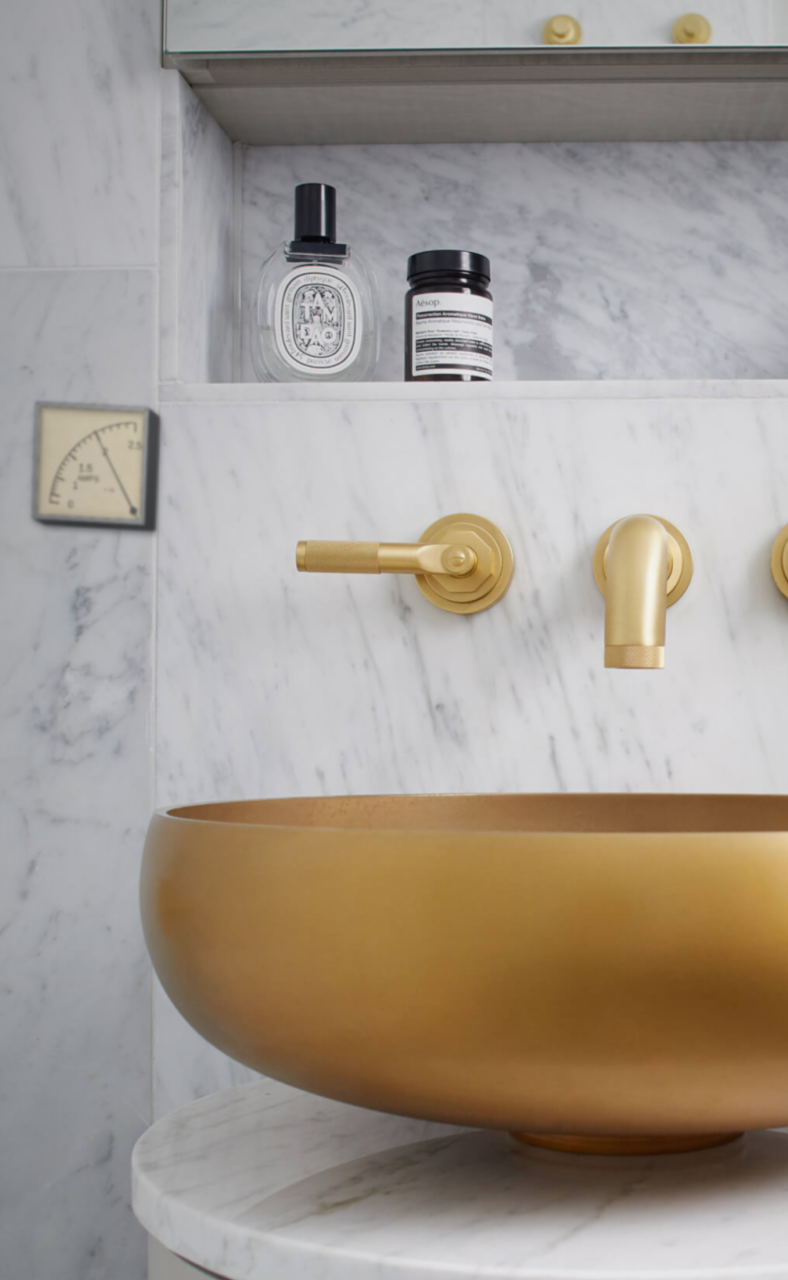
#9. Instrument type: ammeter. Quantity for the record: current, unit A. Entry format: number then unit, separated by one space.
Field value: 2 A
